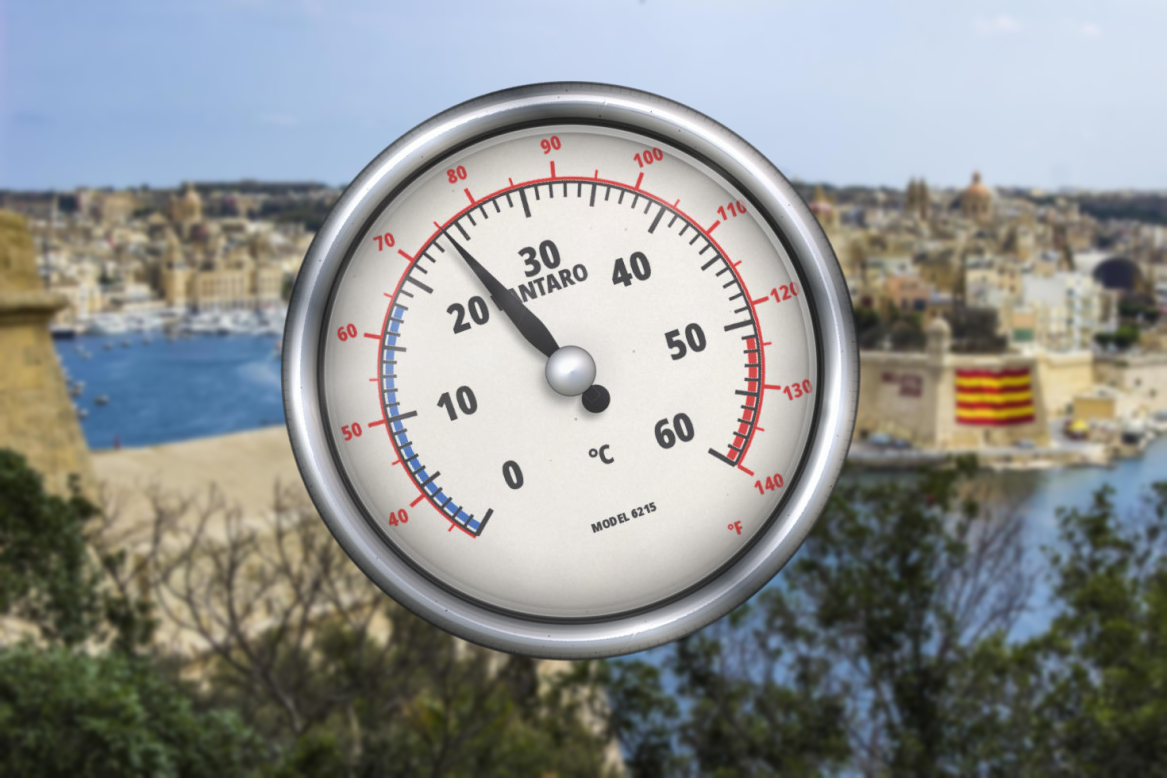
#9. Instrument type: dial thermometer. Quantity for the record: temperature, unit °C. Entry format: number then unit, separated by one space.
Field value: 24 °C
